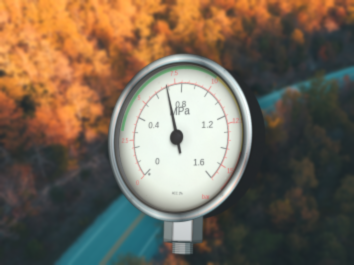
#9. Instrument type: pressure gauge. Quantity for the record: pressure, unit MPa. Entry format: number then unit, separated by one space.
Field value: 0.7 MPa
